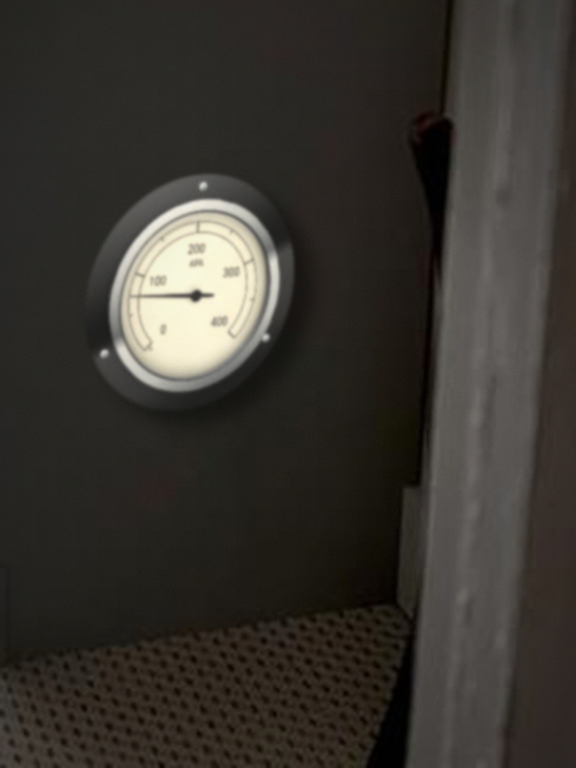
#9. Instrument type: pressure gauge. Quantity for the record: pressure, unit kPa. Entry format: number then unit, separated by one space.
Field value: 75 kPa
